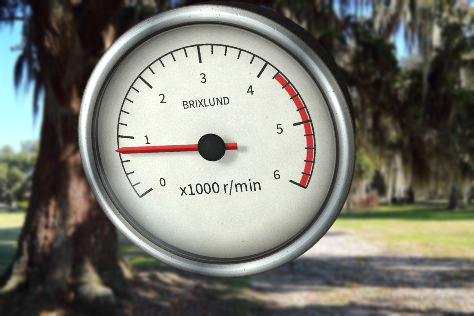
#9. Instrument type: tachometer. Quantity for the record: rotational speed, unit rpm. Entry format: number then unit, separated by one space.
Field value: 800 rpm
